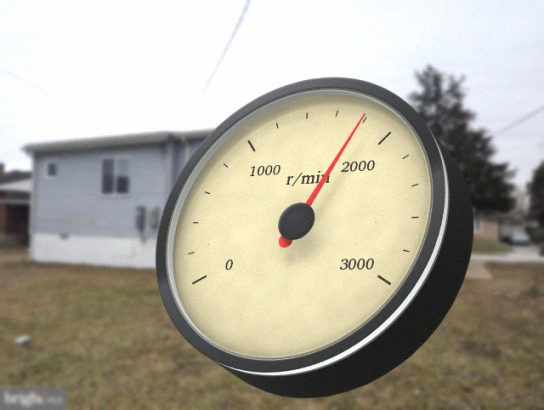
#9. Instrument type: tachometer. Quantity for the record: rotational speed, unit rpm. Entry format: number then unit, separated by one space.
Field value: 1800 rpm
